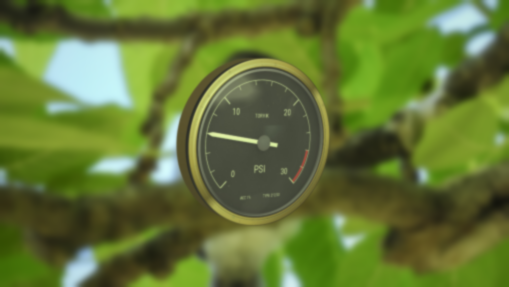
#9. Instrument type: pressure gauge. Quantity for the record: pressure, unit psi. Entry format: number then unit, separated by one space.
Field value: 6 psi
